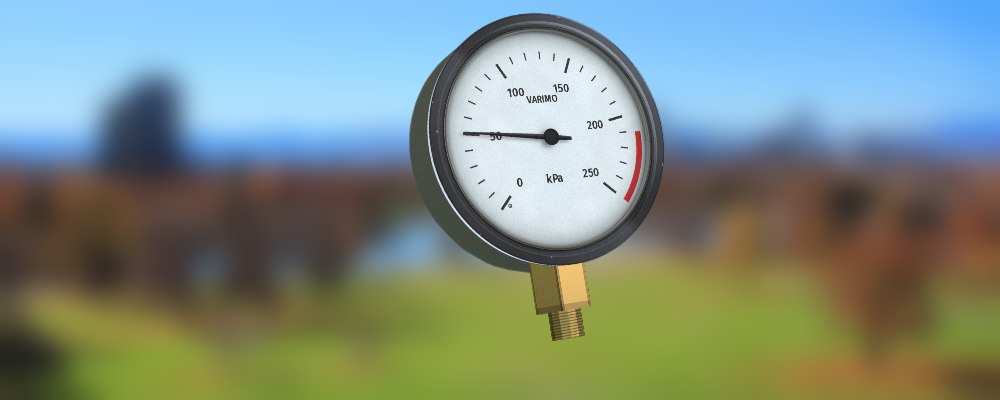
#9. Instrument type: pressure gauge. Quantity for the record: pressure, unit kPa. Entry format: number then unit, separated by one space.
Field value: 50 kPa
